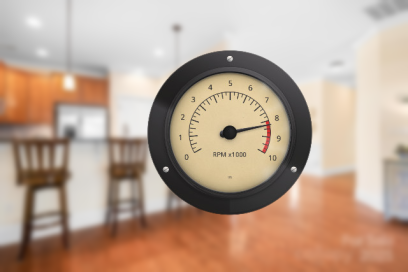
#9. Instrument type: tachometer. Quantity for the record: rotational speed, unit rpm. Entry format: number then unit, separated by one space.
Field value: 8250 rpm
